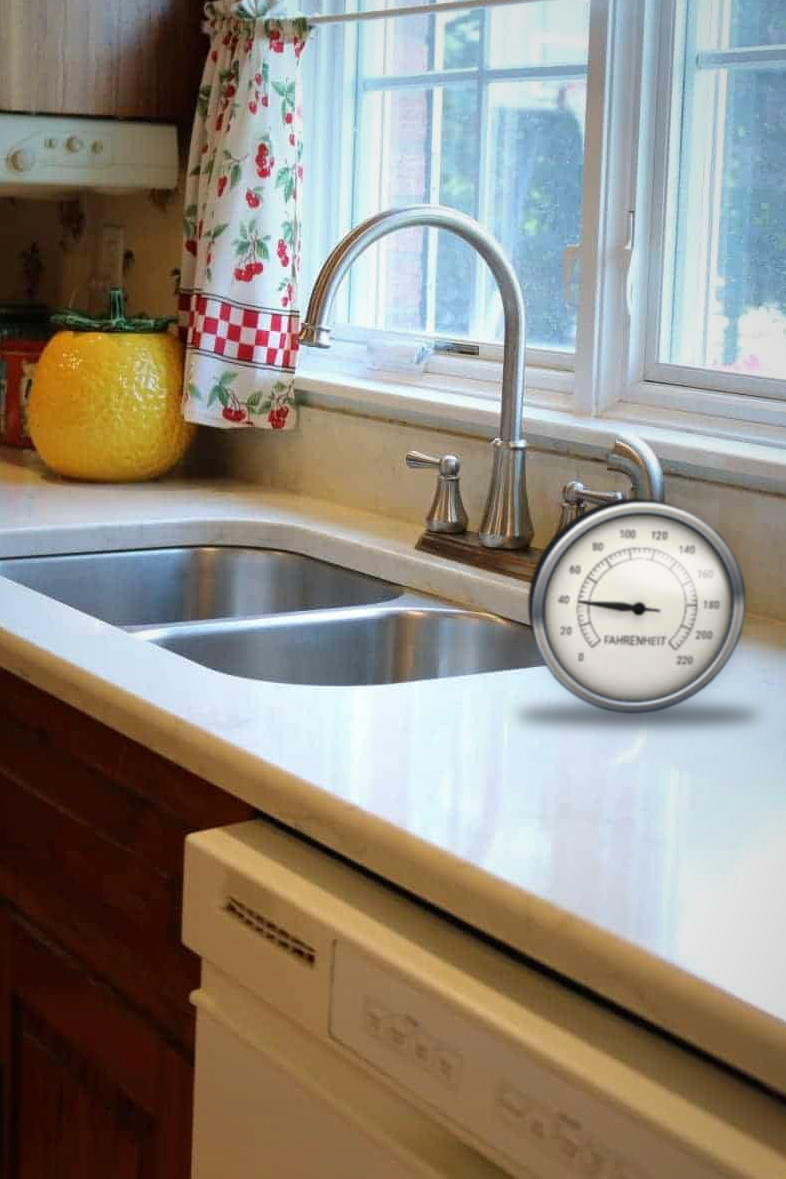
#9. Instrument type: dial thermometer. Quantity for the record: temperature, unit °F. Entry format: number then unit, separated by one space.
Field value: 40 °F
